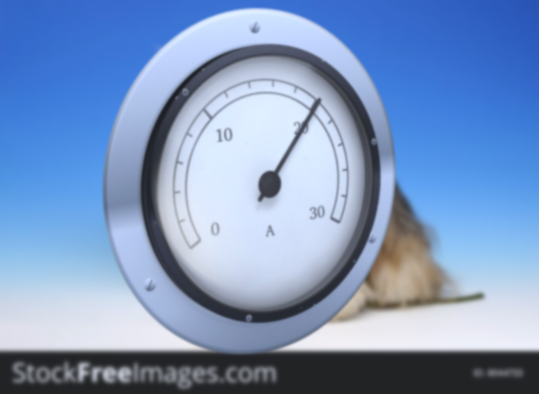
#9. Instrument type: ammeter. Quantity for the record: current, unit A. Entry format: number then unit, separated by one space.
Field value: 20 A
